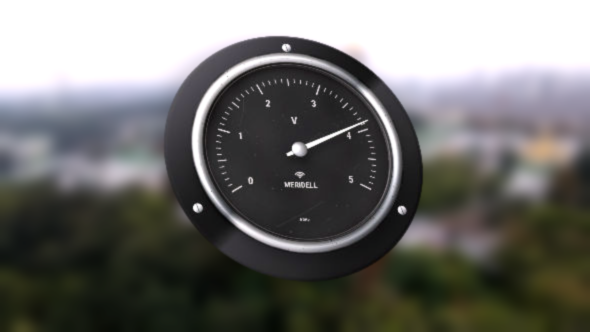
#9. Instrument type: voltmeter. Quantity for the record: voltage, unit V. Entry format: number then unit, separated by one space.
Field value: 3.9 V
